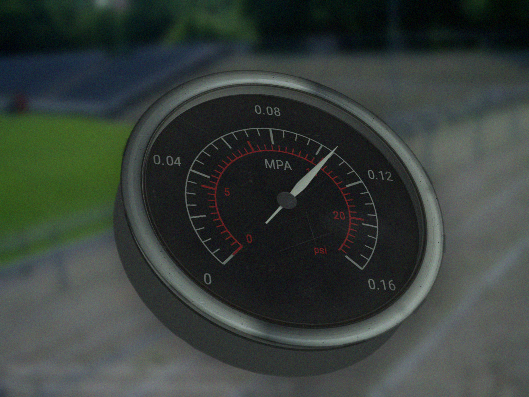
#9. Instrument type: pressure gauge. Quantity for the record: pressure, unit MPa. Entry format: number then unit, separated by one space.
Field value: 0.105 MPa
